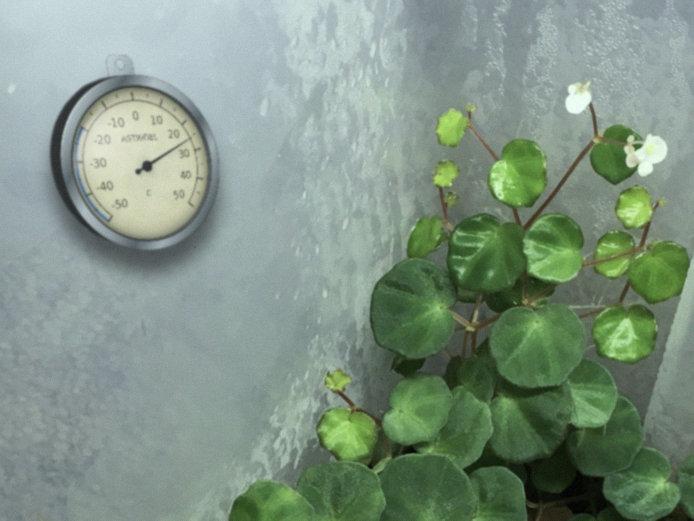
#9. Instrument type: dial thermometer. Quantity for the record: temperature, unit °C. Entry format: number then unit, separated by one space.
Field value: 25 °C
